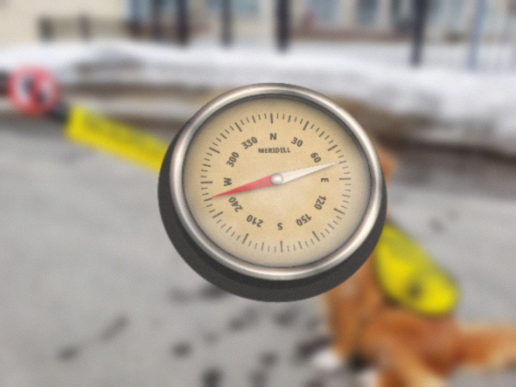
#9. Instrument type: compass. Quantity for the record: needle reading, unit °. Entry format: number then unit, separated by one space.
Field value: 255 °
